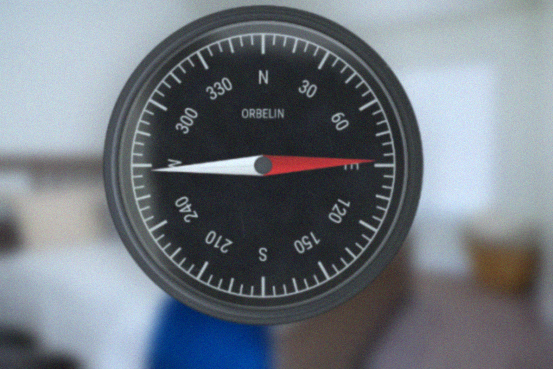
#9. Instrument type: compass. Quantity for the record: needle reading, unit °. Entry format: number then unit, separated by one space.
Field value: 87.5 °
